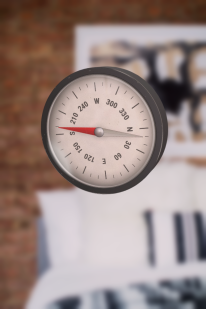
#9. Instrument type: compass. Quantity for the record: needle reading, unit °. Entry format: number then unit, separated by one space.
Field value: 190 °
